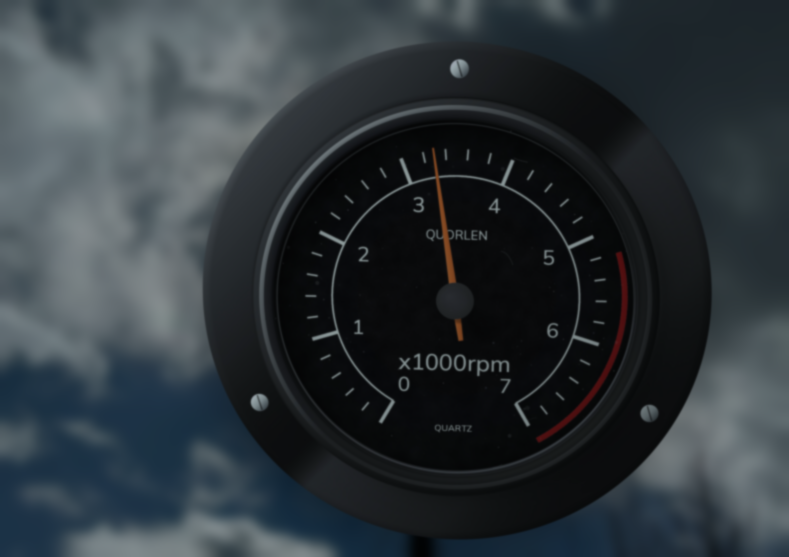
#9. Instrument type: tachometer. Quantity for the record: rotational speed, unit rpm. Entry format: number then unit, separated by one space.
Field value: 3300 rpm
